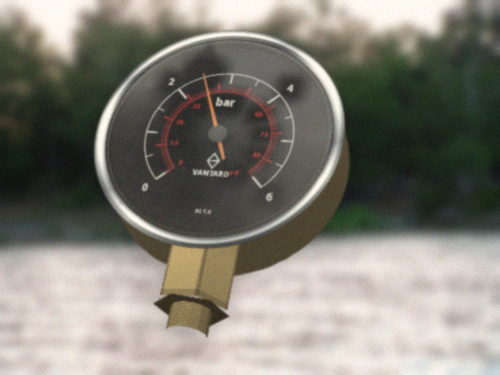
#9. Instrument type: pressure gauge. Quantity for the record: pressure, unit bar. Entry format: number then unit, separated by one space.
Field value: 2.5 bar
